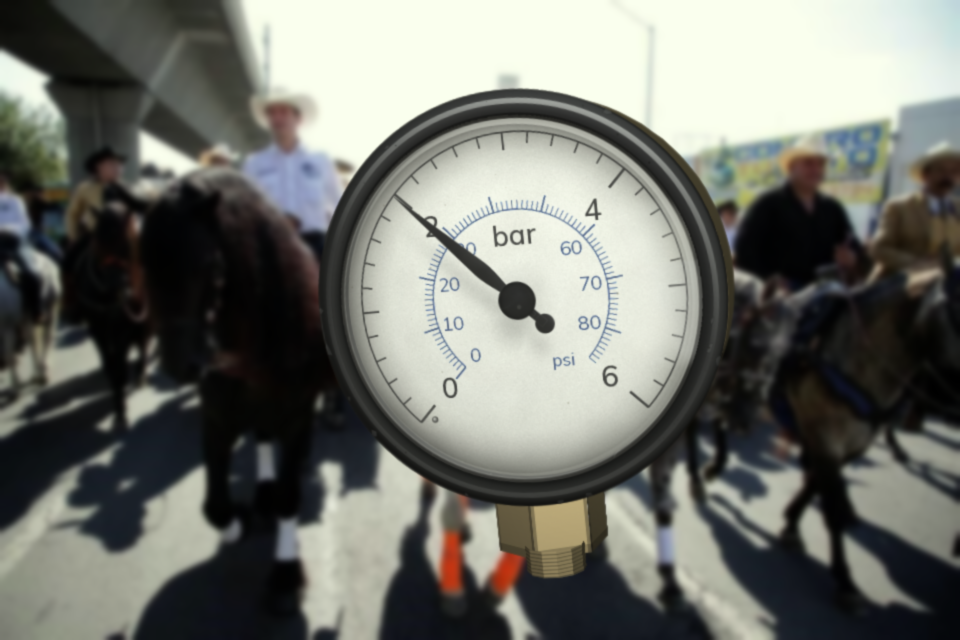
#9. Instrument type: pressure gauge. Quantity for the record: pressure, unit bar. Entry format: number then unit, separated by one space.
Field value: 2 bar
